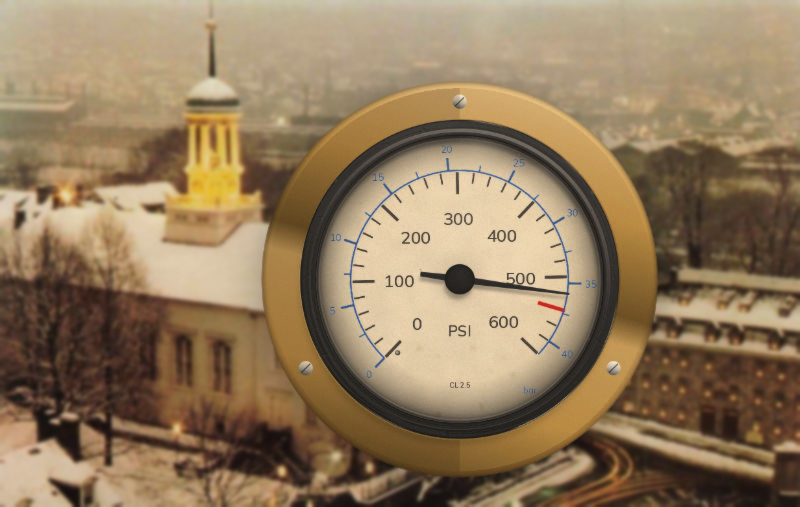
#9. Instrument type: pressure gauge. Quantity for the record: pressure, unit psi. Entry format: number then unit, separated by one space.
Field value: 520 psi
